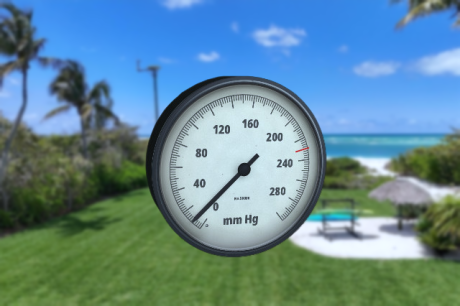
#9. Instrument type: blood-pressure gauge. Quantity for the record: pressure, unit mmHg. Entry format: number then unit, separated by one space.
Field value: 10 mmHg
